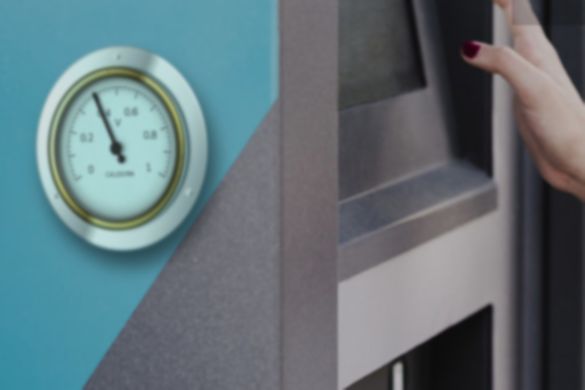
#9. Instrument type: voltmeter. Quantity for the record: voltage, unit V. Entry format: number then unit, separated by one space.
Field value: 0.4 V
